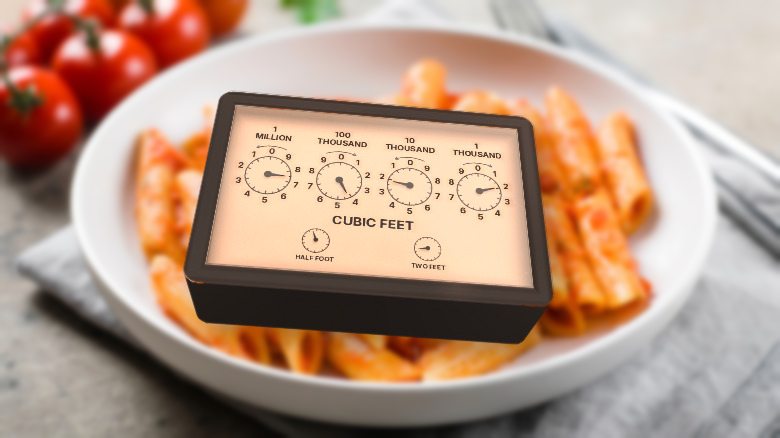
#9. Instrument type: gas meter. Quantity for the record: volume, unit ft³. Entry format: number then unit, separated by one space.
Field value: 742200 ft³
